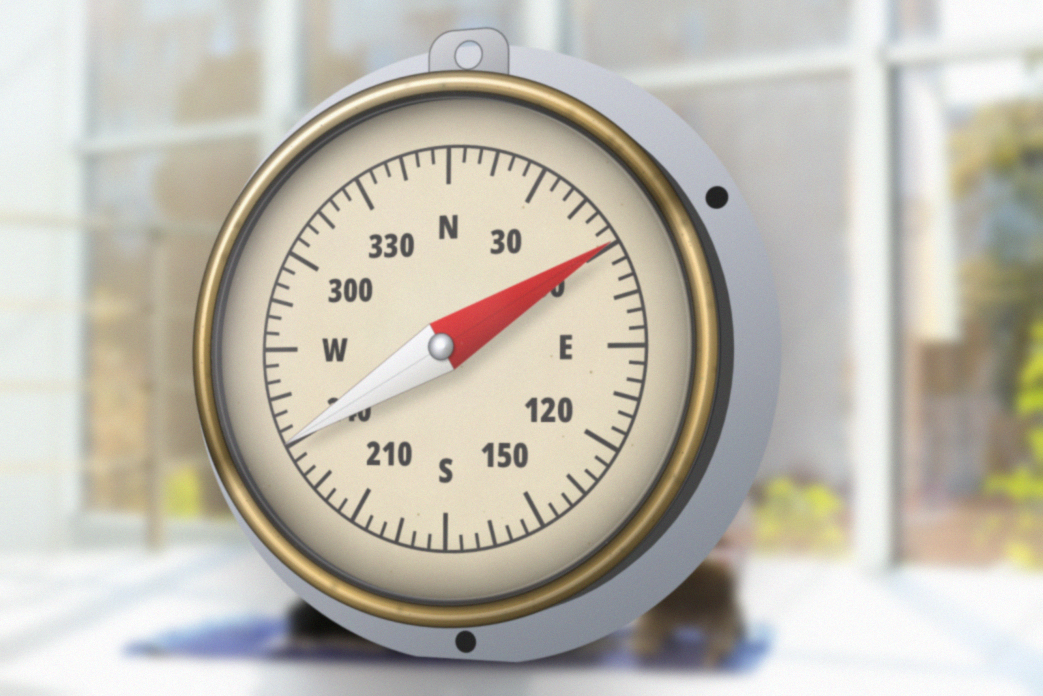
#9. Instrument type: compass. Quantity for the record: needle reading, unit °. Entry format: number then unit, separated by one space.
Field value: 60 °
